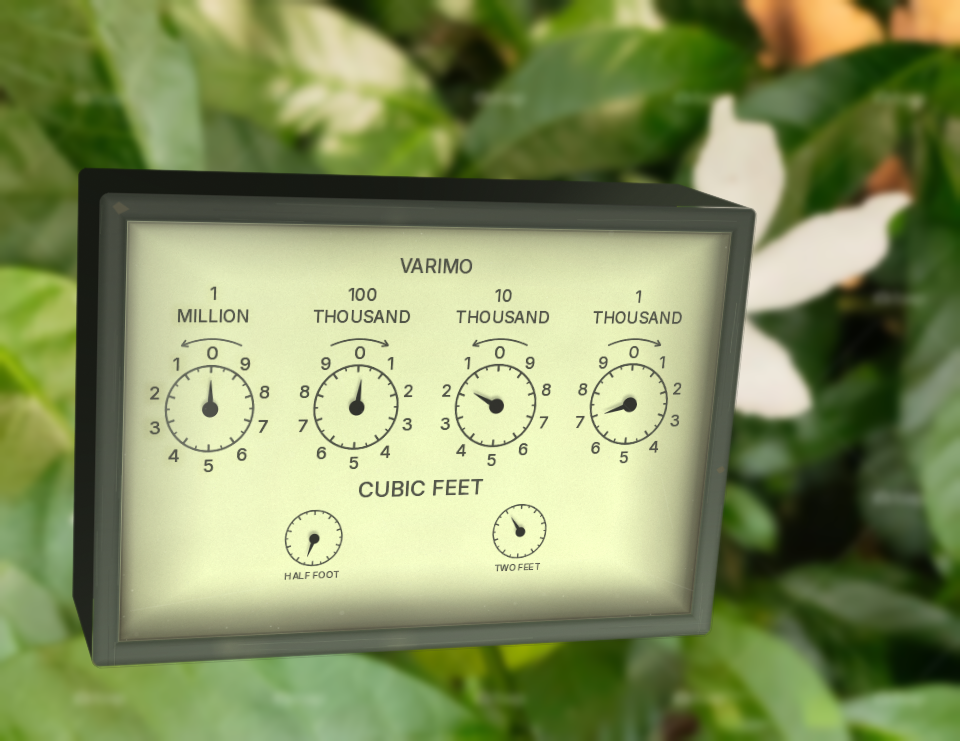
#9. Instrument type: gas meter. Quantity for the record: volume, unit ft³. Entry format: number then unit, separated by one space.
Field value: 1700 ft³
